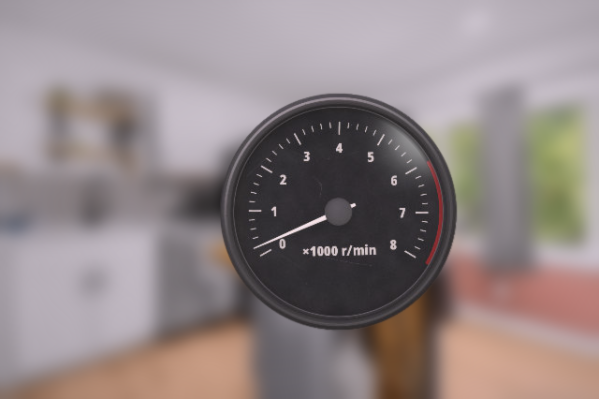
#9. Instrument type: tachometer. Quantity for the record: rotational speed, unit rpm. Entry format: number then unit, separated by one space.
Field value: 200 rpm
